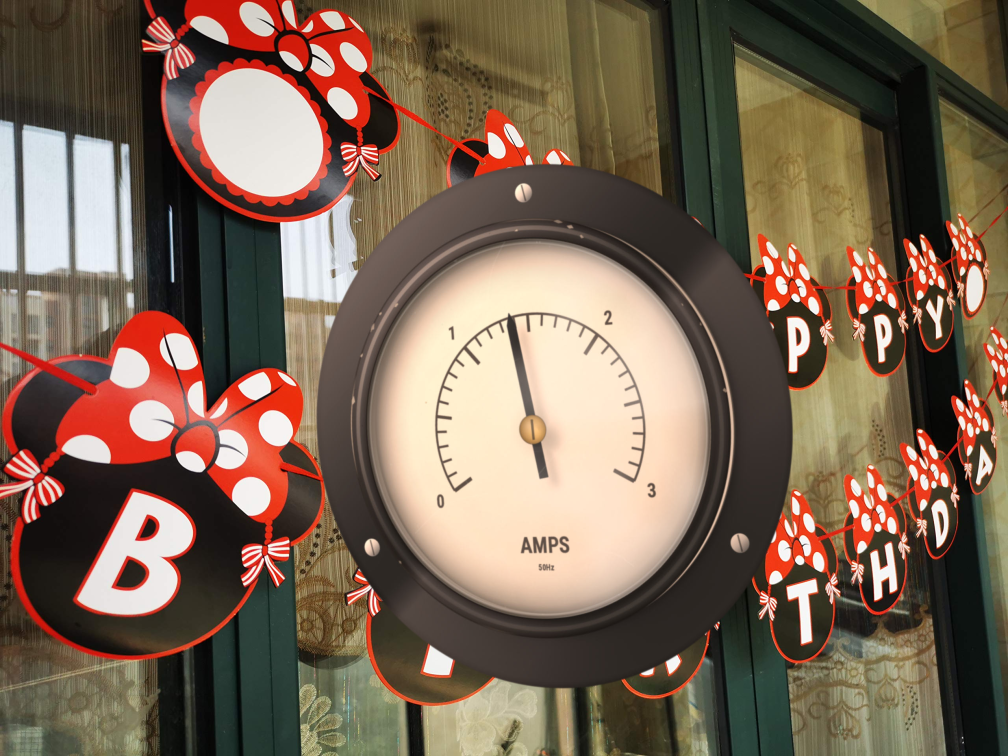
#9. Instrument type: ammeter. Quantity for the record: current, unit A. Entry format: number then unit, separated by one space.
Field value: 1.4 A
